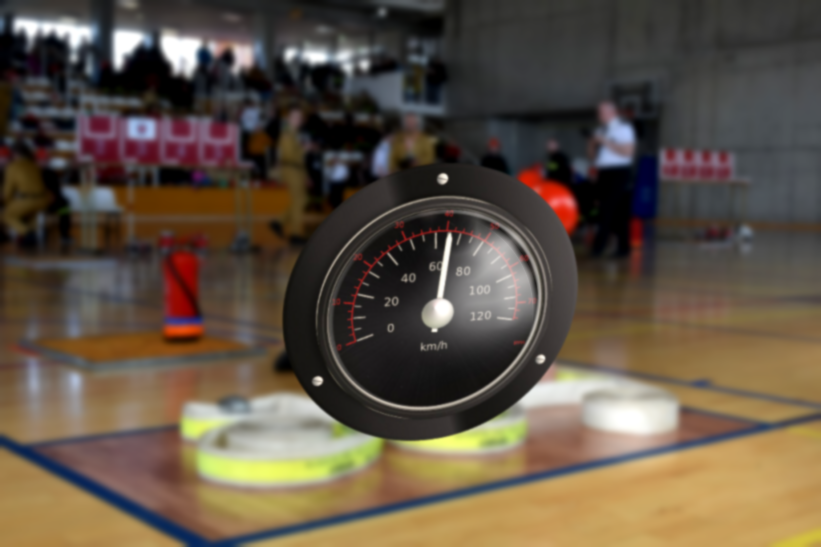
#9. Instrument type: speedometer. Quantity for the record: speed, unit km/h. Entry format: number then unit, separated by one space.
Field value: 65 km/h
